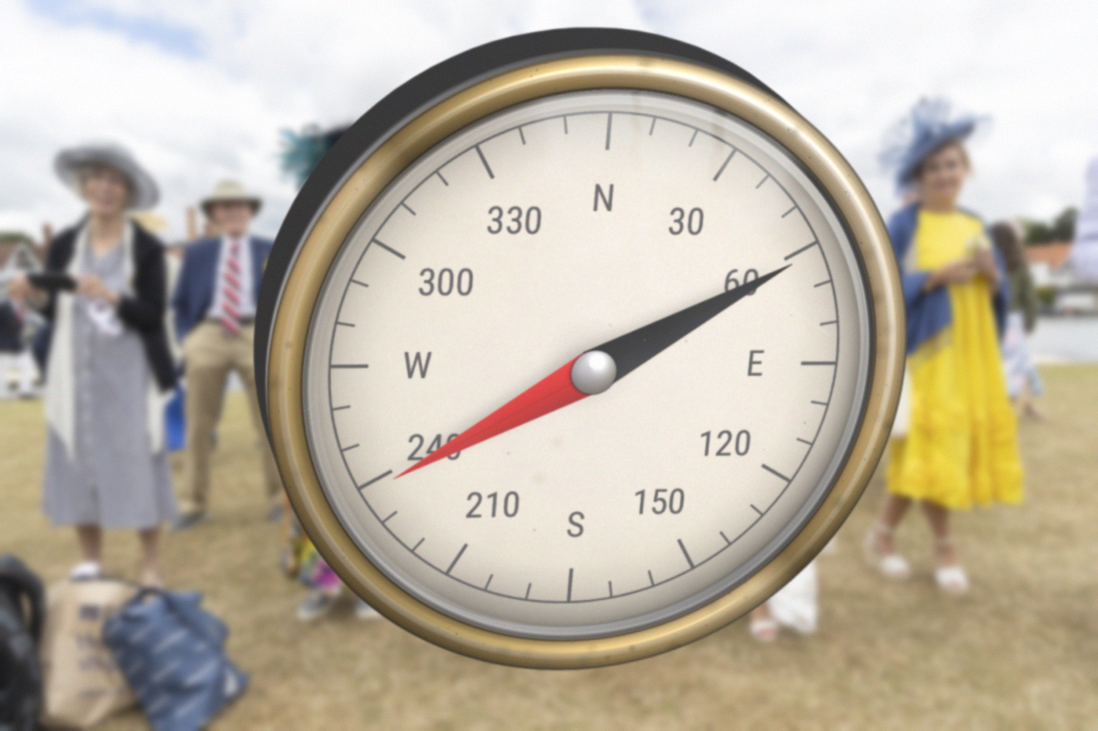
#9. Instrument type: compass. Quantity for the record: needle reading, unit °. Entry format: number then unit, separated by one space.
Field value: 240 °
